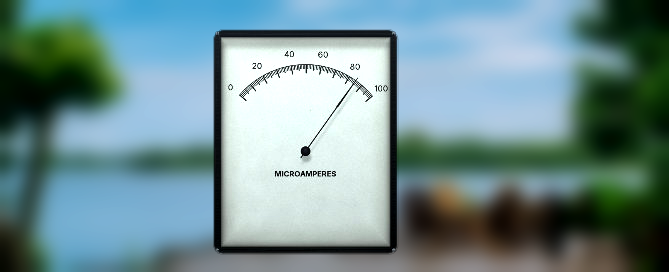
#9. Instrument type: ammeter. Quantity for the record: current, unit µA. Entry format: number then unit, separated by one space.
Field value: 85 µA
